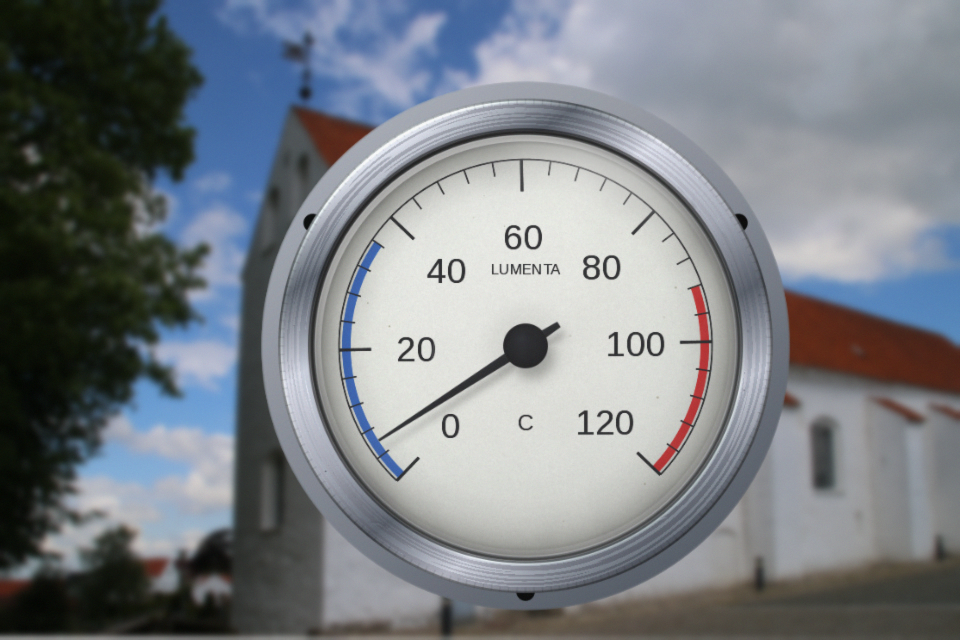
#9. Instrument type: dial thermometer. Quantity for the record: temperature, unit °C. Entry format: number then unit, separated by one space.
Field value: 6 °C
